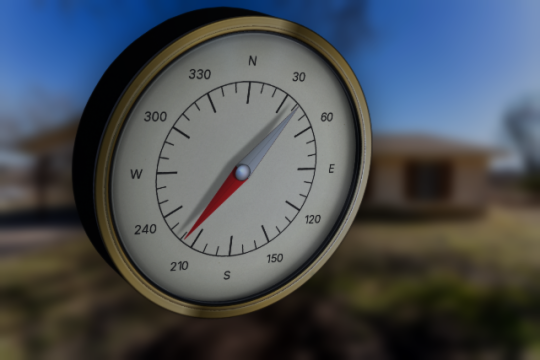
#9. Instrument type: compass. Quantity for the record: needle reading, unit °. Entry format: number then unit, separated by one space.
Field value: 220 °
